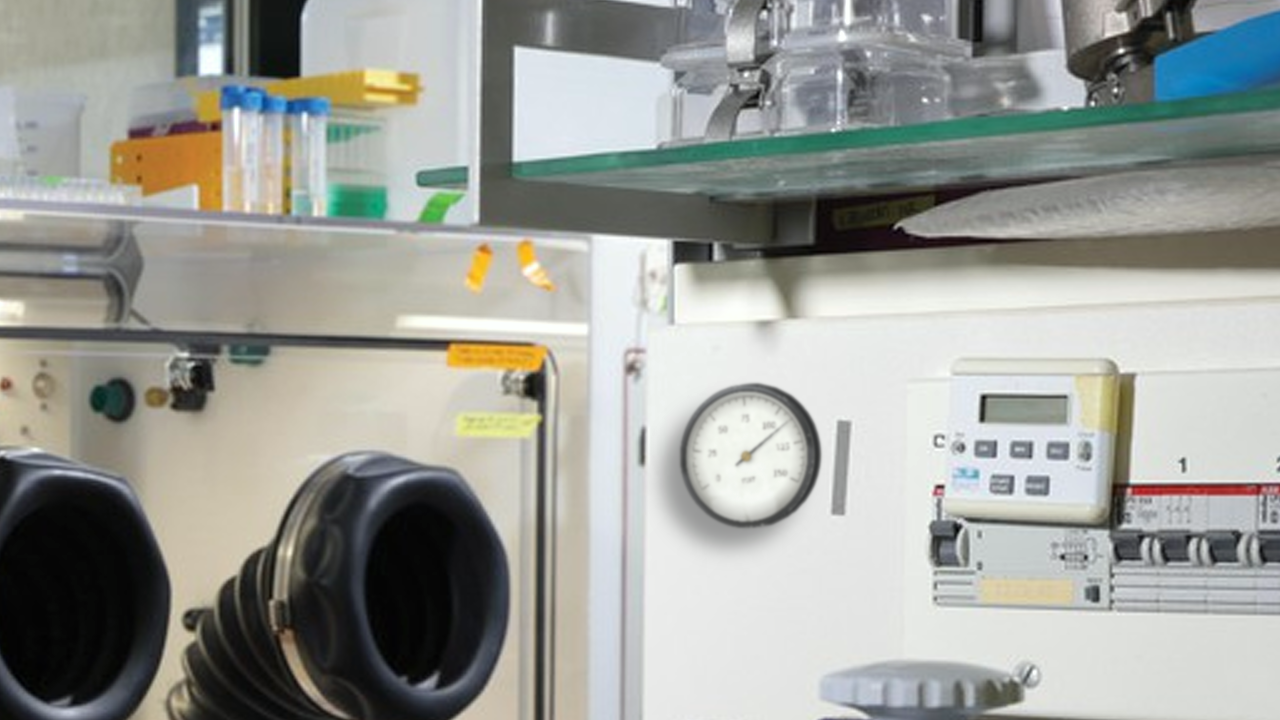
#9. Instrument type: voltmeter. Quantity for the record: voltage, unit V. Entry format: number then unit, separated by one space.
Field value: 110 V
